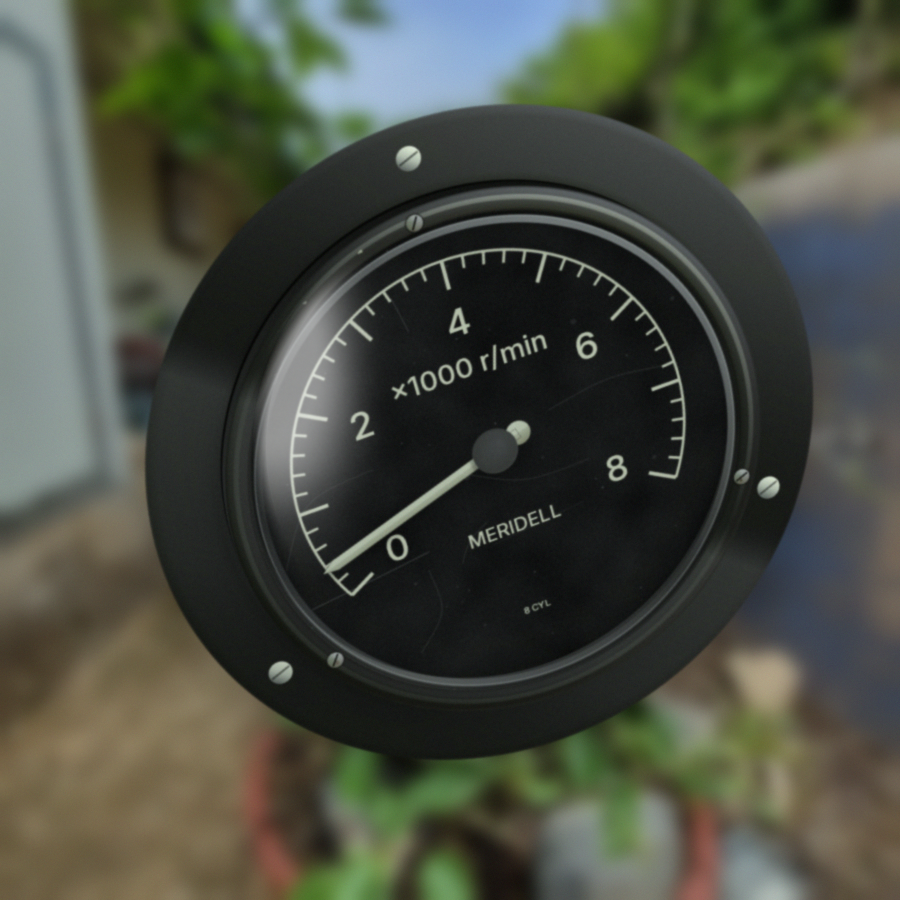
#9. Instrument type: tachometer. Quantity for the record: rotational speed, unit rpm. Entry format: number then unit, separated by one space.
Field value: 400 rpm
